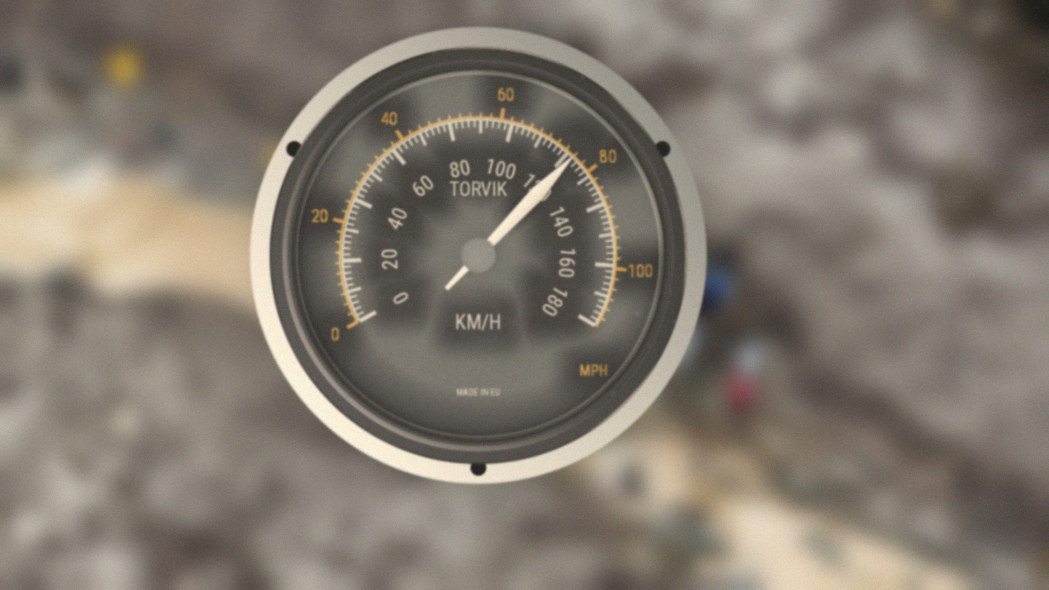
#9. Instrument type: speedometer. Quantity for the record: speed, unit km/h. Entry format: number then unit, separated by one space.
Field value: 122 km/h
